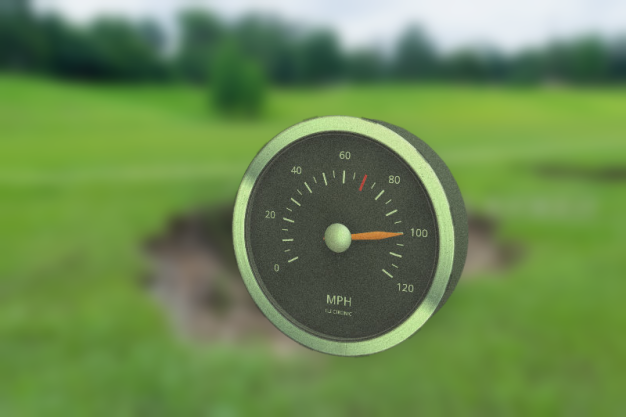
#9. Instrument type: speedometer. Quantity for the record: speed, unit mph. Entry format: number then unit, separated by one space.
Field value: 100 mph
